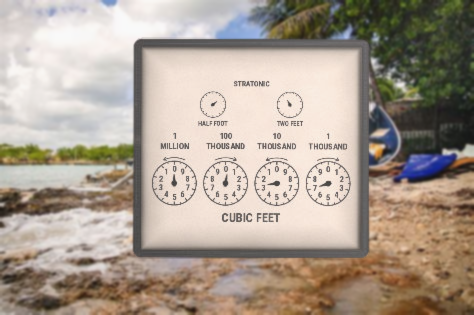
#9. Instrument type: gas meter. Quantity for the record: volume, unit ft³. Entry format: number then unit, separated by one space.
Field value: 2700 ft³
